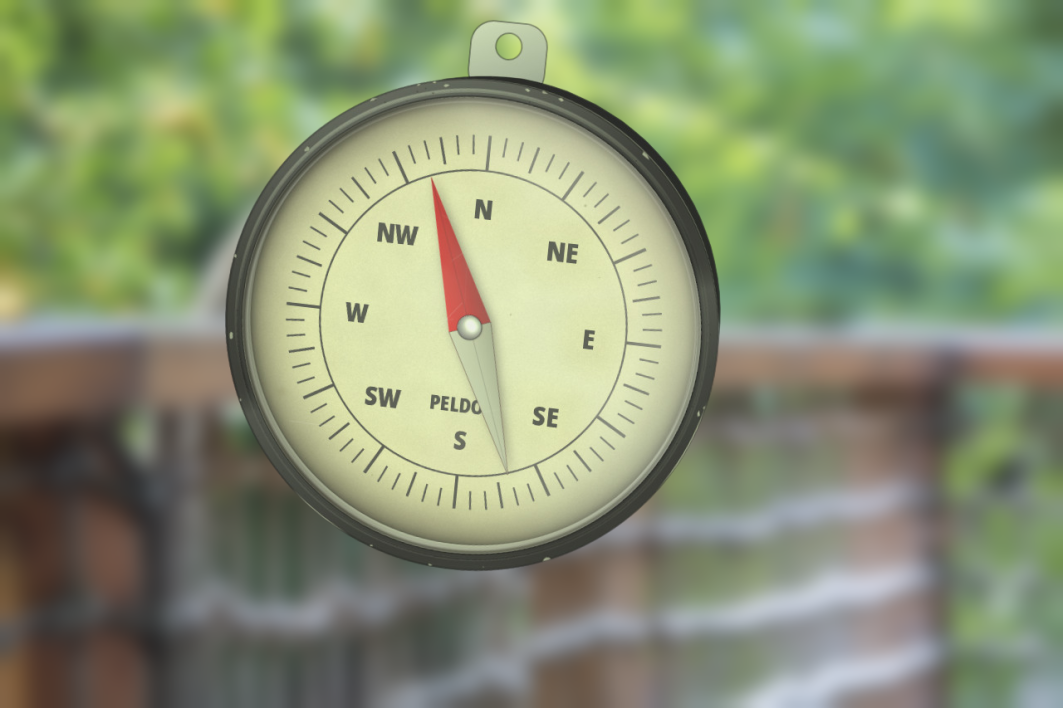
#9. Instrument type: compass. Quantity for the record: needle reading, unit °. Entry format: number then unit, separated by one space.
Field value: 340 °
